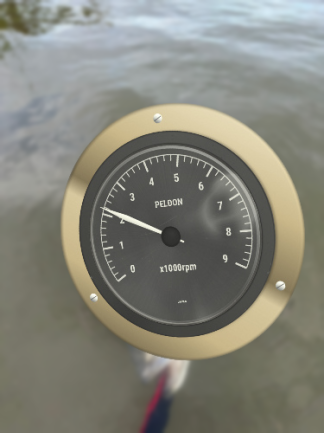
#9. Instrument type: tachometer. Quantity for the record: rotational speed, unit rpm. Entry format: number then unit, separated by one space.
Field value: 2200 rpm
